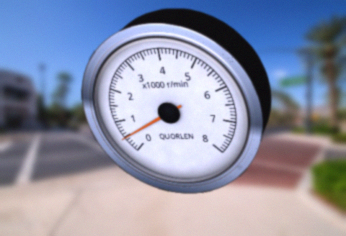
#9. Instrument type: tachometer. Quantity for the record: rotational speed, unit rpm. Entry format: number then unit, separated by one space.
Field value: 500 rpm
